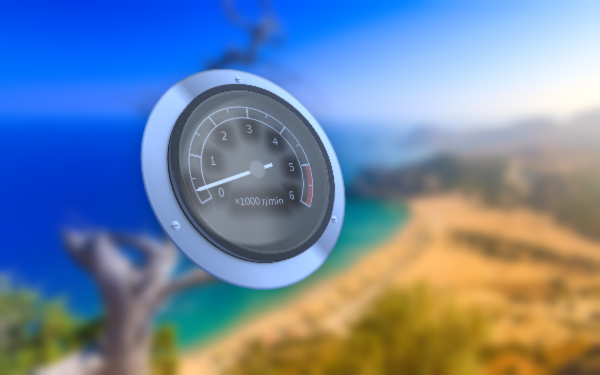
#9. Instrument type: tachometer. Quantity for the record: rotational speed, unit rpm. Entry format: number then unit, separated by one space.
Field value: 250 rpm
